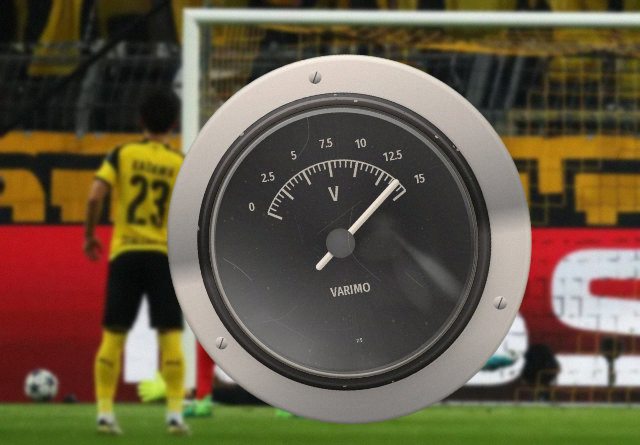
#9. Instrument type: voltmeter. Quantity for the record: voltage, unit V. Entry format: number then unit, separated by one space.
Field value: 14 V
